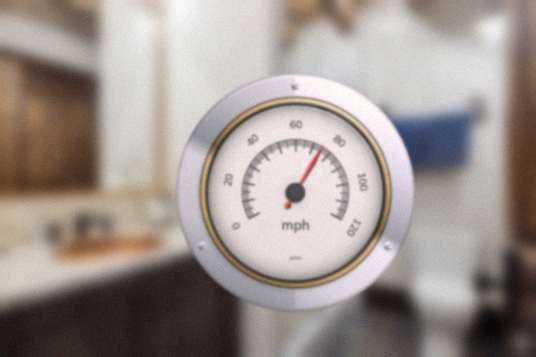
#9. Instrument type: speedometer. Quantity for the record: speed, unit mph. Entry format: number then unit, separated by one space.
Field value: 75 mph
